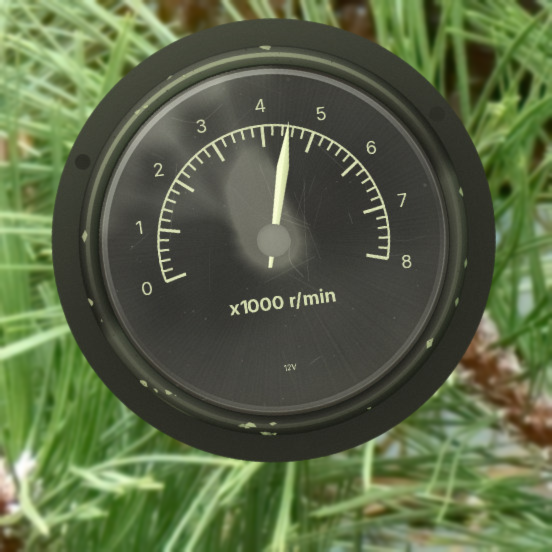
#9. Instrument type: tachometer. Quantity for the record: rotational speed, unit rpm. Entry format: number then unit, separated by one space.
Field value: 4500 rpm
